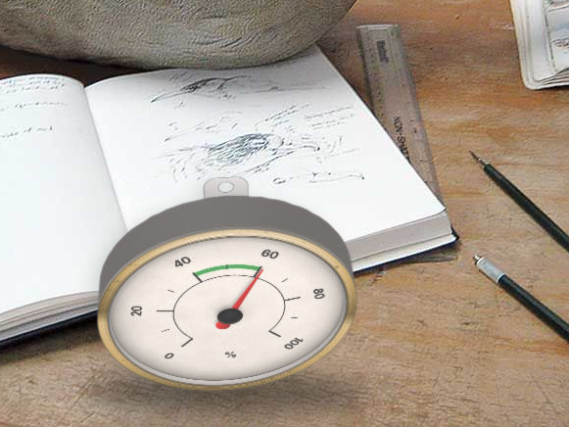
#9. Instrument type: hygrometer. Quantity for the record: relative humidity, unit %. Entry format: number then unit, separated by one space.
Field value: 60 %
